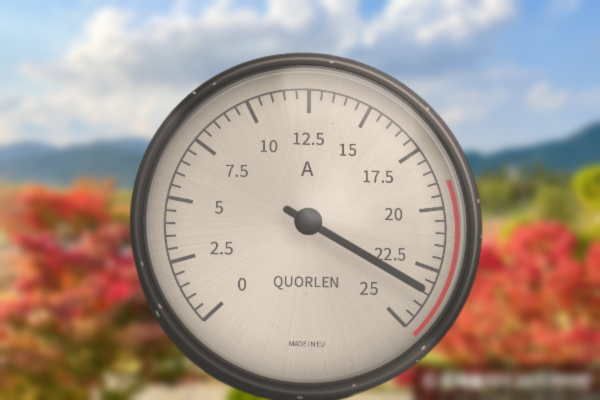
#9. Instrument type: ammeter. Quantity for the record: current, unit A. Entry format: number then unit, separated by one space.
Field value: 23.5 A
